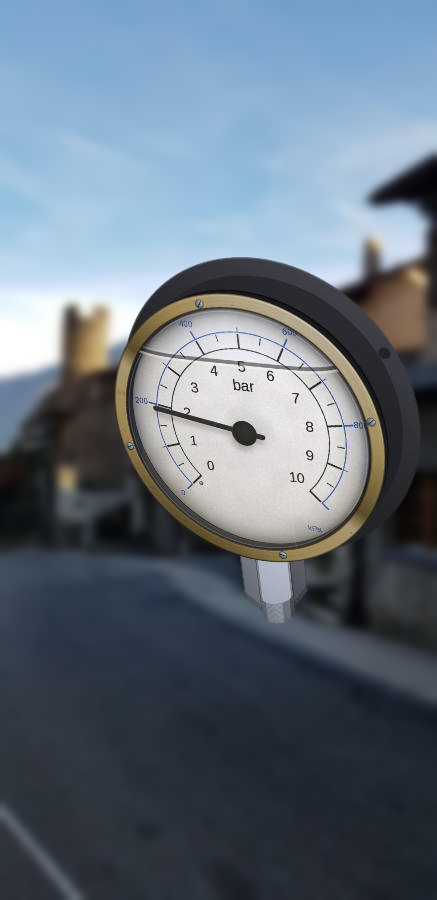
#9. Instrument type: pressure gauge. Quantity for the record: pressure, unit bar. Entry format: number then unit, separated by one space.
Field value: 2 bar
